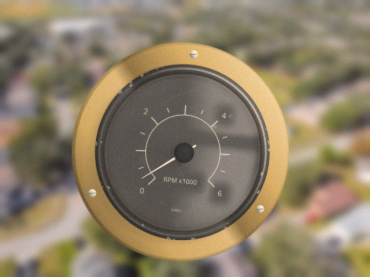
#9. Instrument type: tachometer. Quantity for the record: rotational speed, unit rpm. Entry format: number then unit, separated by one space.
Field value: 250 rpm
